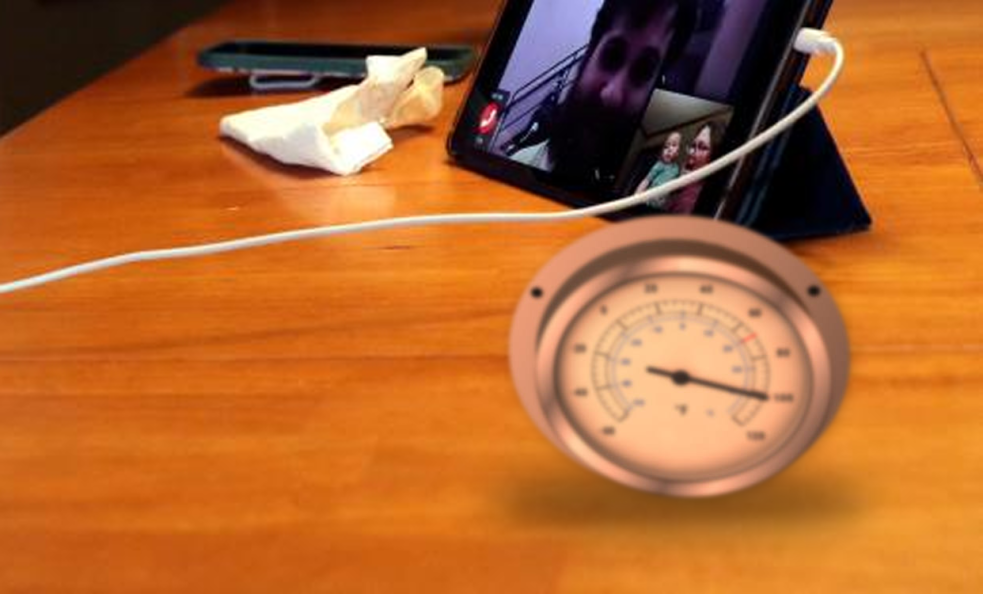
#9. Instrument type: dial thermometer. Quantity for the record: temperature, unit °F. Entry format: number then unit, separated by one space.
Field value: 100 °F
